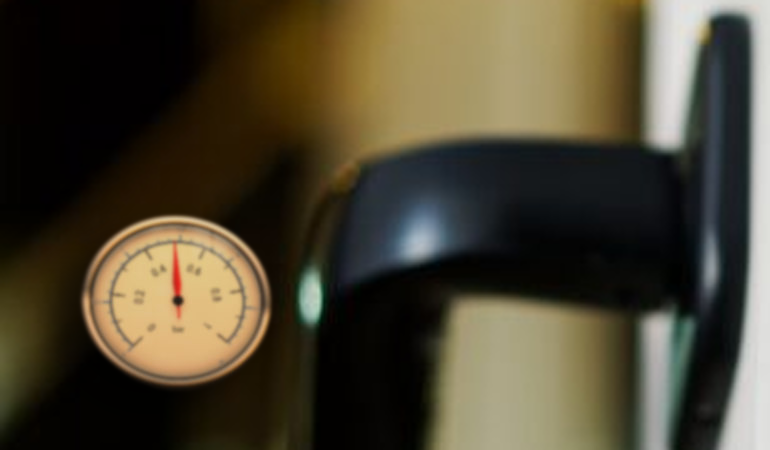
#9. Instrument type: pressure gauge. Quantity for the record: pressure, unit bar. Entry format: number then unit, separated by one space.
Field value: 0.5 bar
